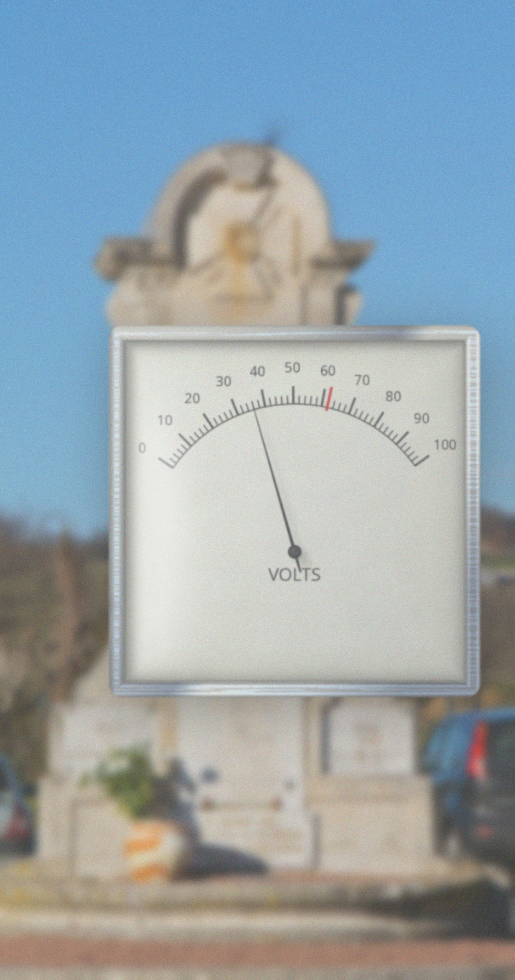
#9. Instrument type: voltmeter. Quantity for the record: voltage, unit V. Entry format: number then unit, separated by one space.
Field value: 36 V
